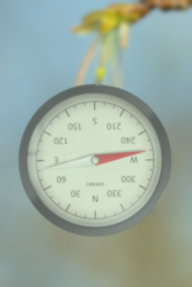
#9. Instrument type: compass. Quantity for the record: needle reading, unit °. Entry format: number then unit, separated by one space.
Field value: 260 °
